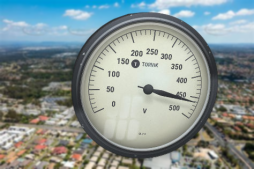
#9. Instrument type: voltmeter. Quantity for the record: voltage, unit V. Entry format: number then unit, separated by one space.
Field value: 460 V
